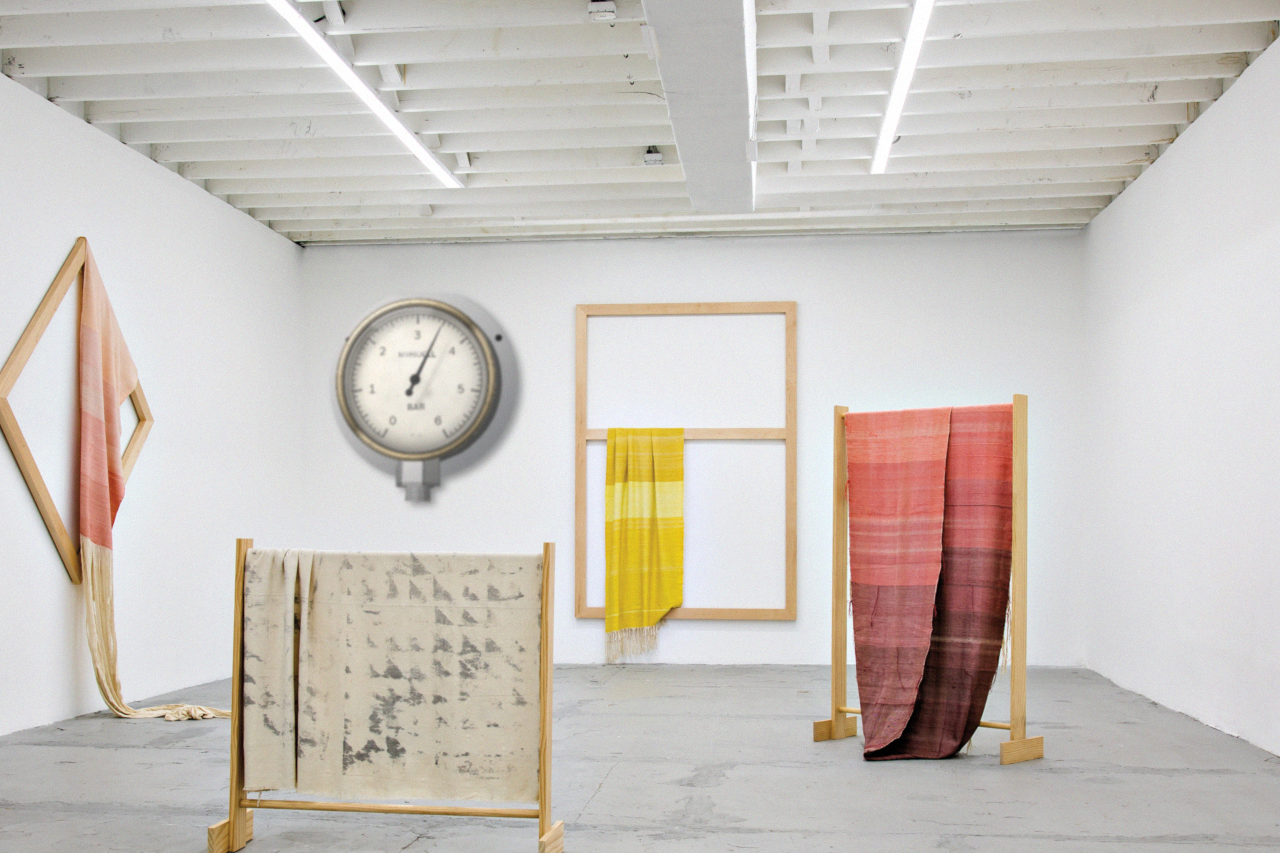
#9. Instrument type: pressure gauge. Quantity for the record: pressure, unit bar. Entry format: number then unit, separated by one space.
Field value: 3.5 bar
